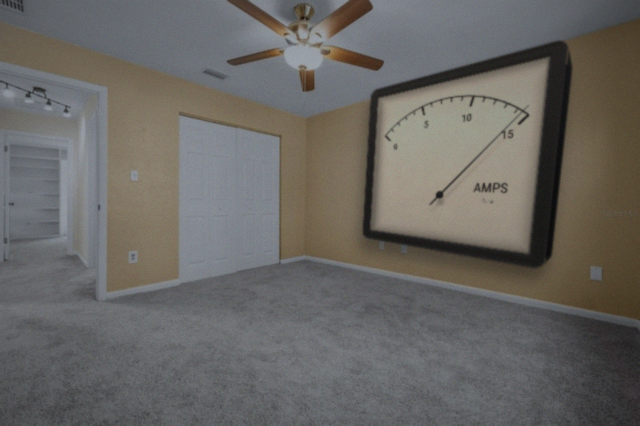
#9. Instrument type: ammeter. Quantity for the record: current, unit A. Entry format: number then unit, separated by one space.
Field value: 14.5 A
